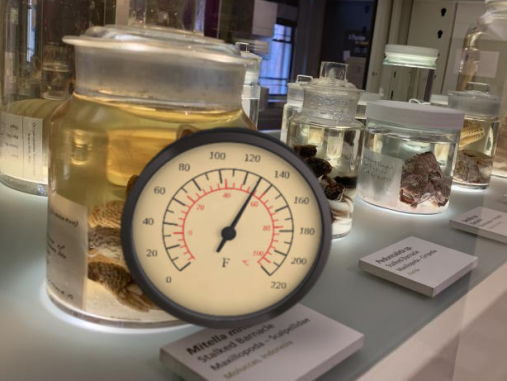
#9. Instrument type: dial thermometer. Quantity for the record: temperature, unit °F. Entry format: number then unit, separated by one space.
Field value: 130 °F
